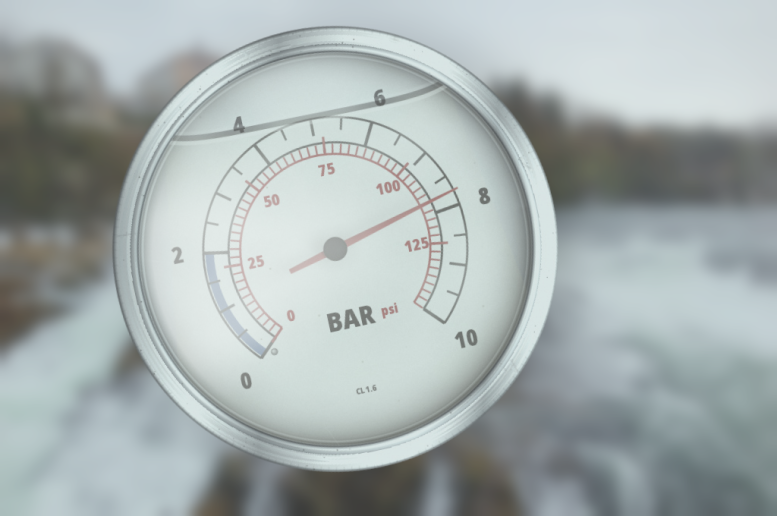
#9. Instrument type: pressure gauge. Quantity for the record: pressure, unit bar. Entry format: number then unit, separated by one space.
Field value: 7.75 bar
